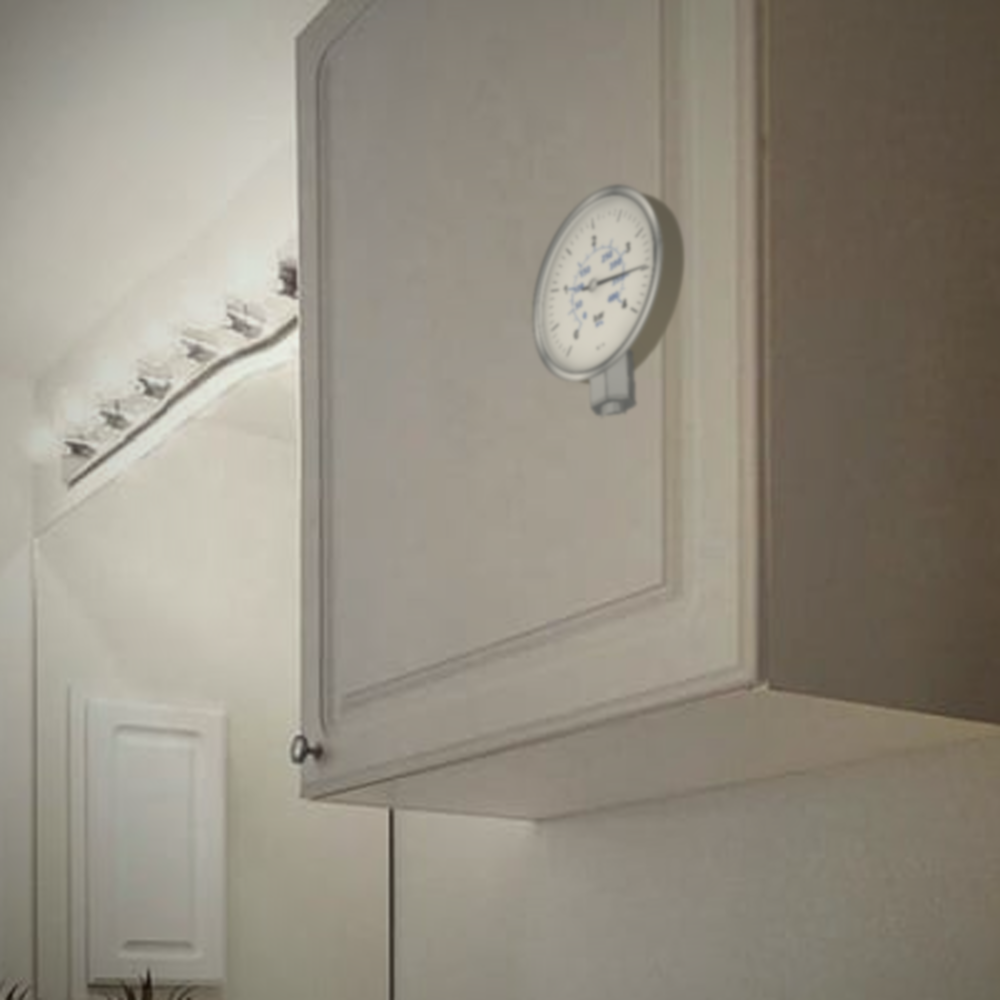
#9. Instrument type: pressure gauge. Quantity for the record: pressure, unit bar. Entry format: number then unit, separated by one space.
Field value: 3.5 bar
